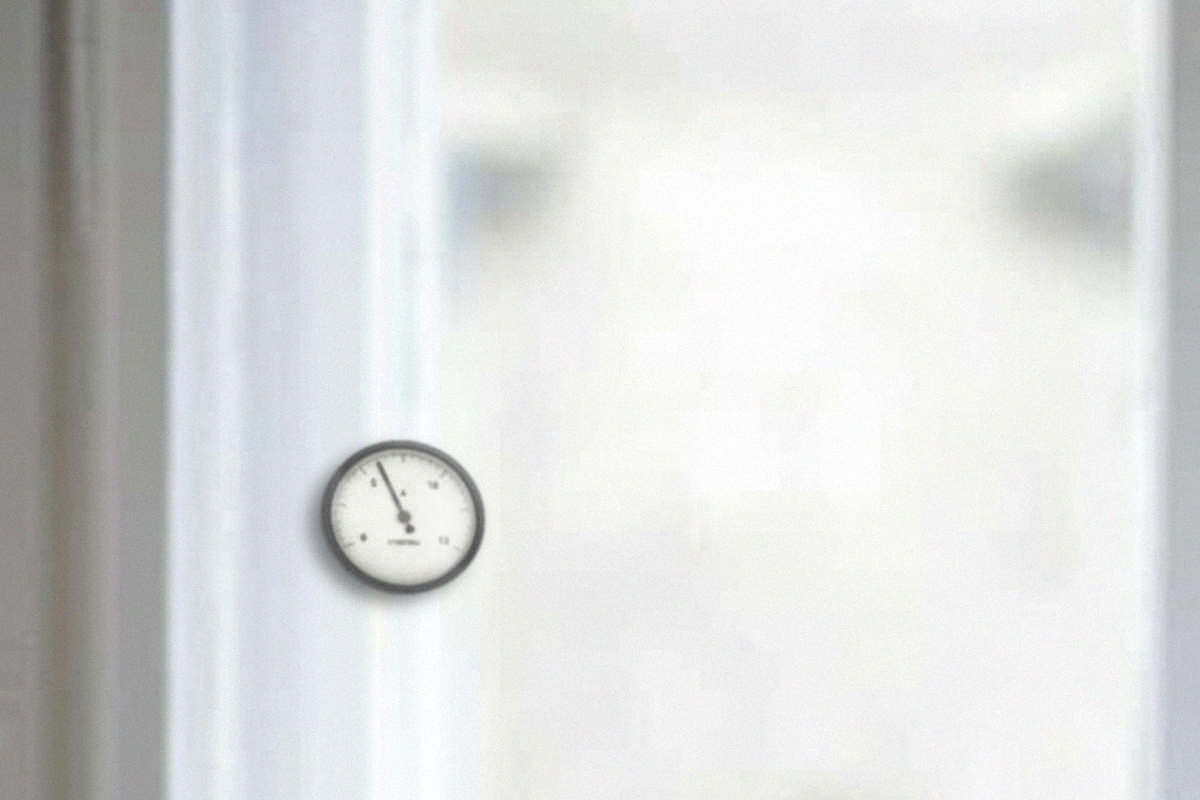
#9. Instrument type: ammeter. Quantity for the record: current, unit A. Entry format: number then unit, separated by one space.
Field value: 6 A
